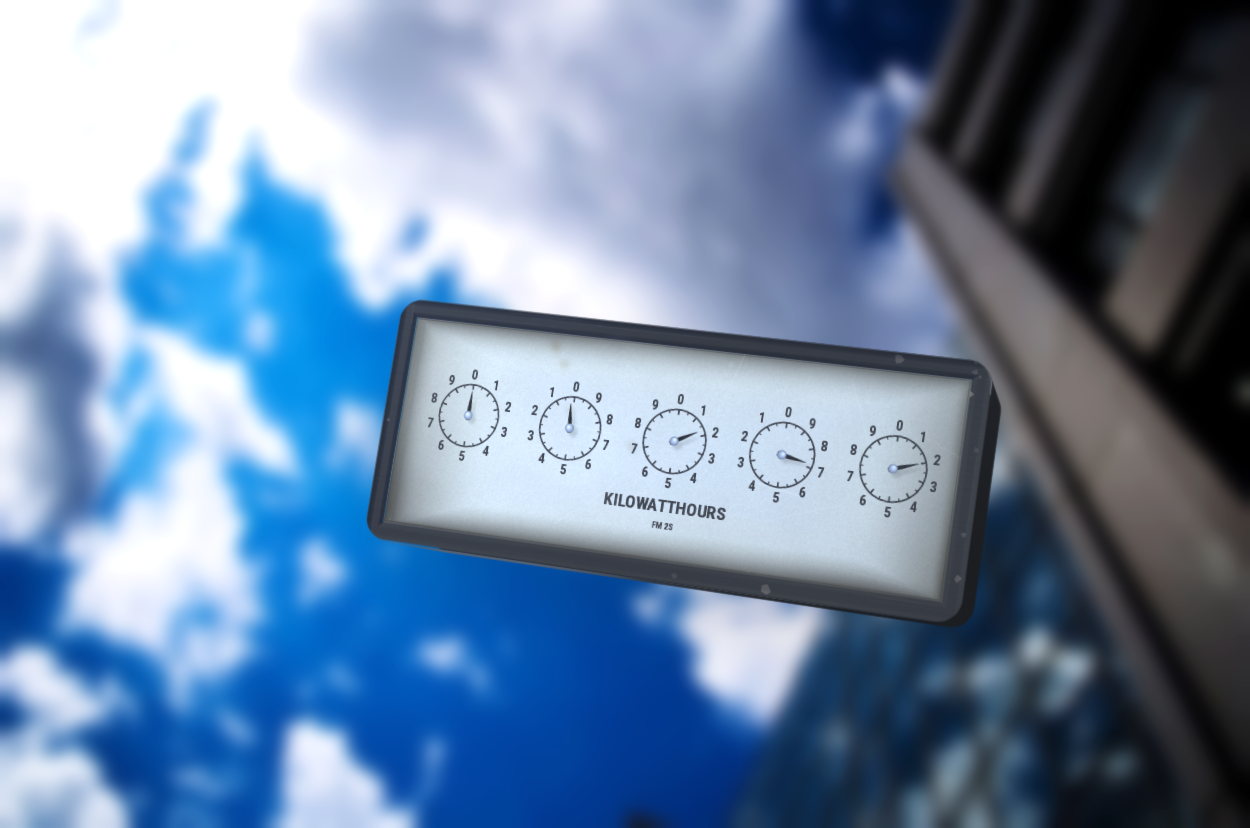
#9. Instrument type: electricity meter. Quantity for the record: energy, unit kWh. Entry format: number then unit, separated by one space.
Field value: 172 kWh
